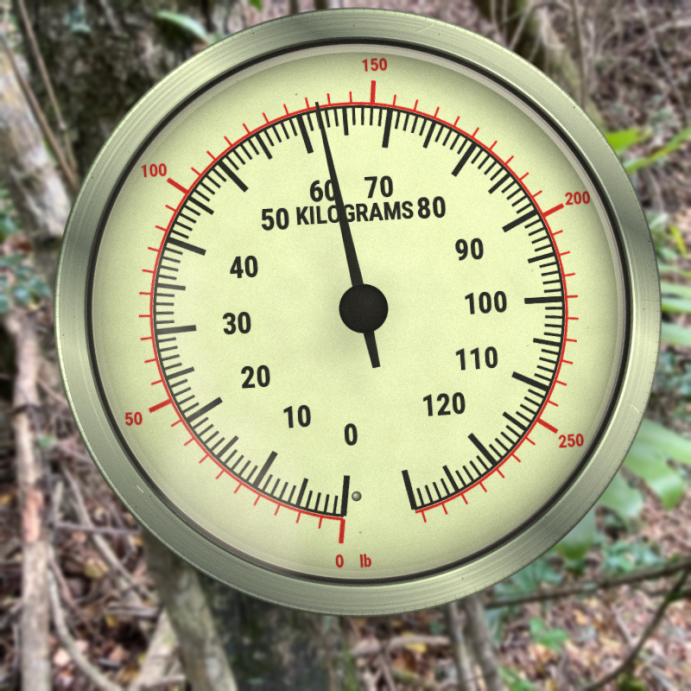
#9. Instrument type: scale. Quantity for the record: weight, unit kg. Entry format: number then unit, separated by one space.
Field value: 62 kg
